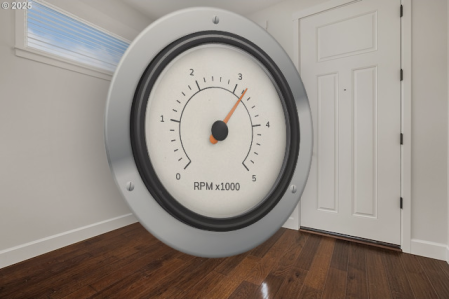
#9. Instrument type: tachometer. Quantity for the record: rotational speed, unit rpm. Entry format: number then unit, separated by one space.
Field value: 3200 rpm
